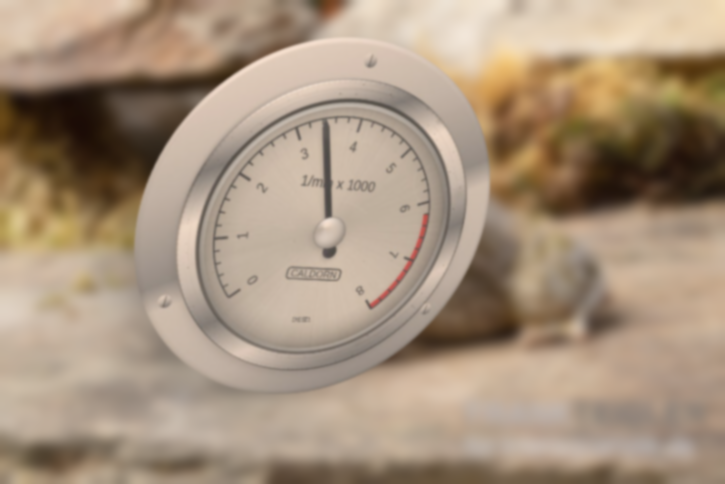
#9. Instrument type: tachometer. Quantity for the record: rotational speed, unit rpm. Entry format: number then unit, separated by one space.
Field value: 3400 rpm
